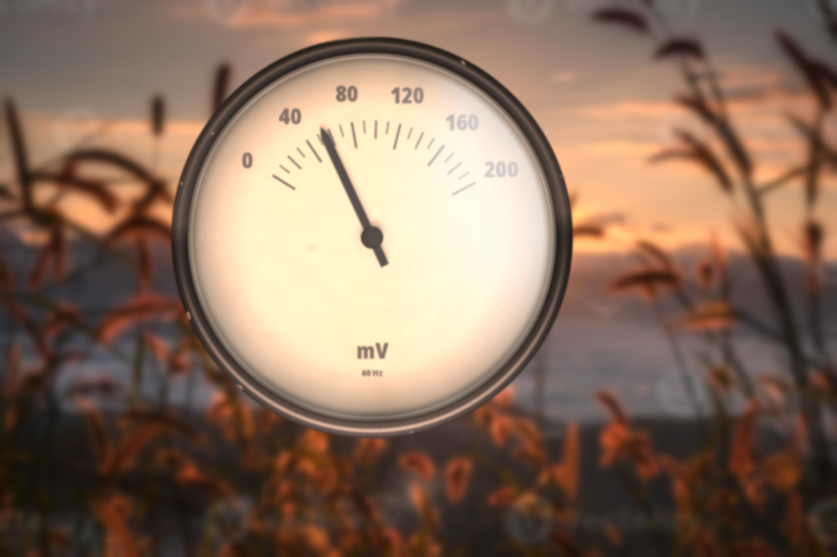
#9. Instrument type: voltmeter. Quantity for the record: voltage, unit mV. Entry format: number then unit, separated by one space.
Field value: 55 mV
